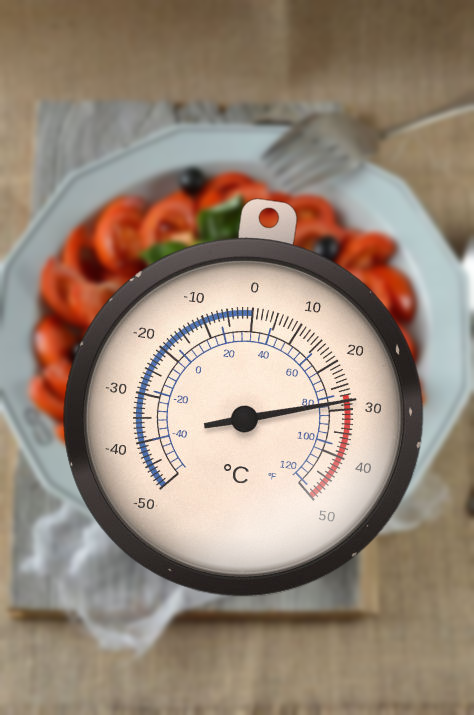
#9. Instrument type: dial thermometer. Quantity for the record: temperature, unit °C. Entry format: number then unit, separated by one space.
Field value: 28 °C
